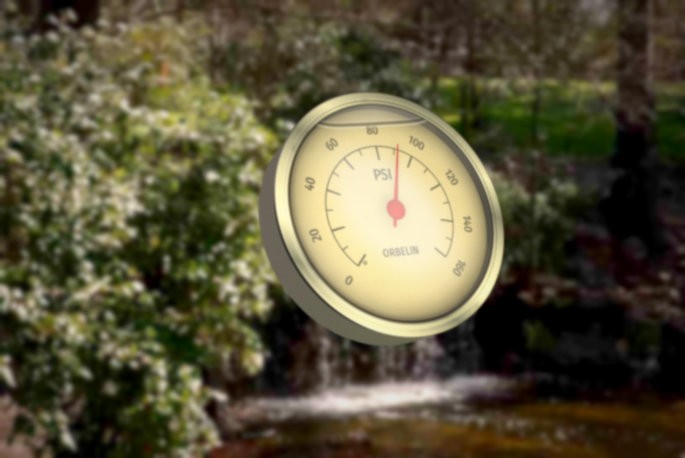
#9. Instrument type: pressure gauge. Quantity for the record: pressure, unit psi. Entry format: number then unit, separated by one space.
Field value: 90 psi
